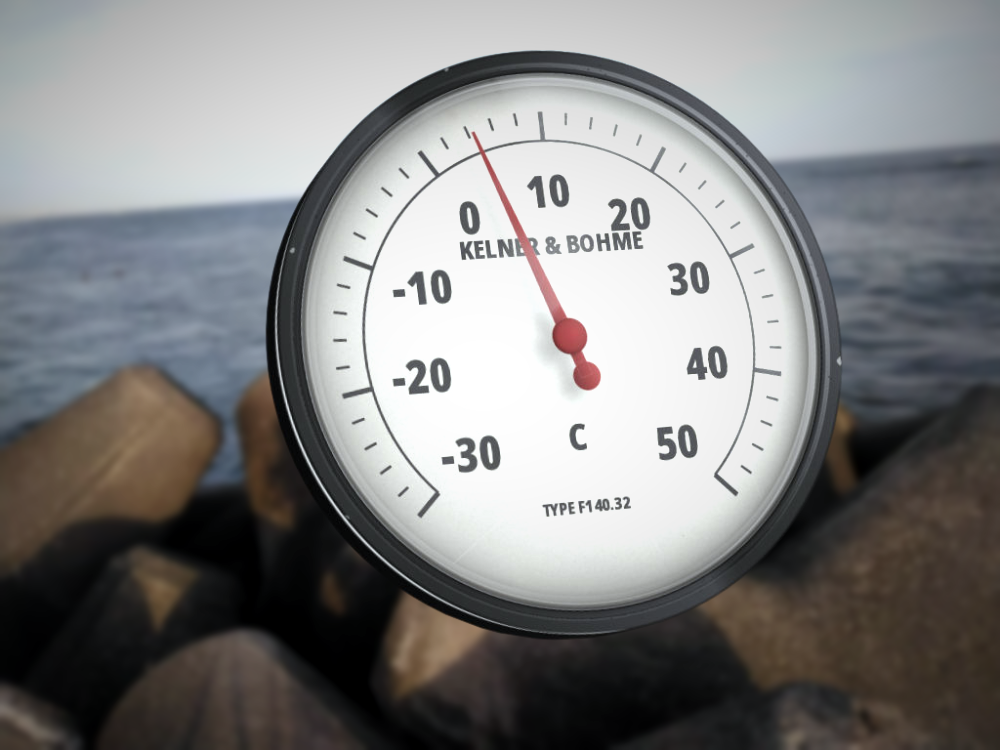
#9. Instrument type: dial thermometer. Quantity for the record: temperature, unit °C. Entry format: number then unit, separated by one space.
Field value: 4 °C
